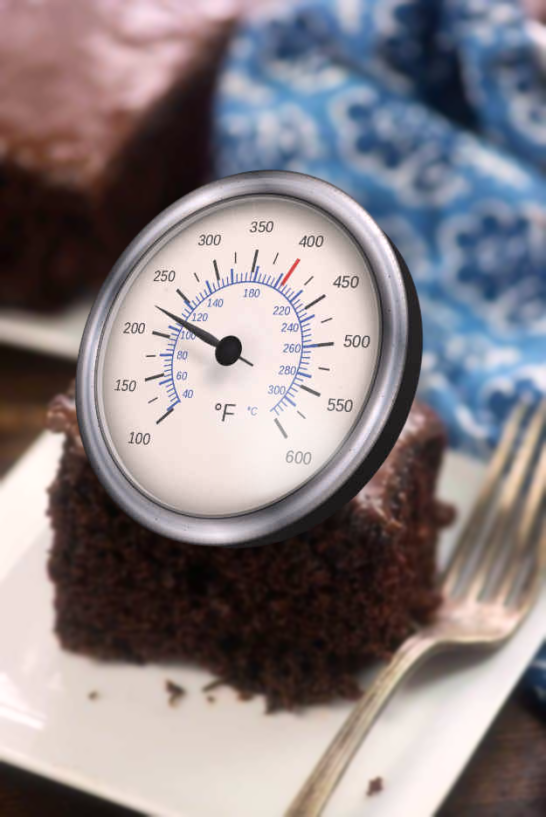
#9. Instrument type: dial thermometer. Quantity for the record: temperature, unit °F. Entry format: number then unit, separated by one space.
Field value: 225 °F
